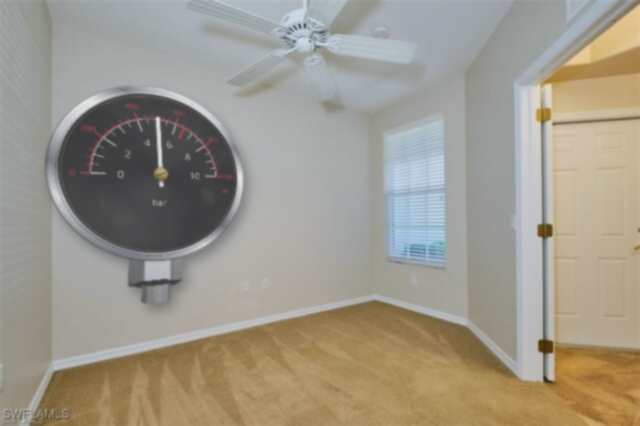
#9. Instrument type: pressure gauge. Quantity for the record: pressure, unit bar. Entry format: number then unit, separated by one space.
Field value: 5 bar
